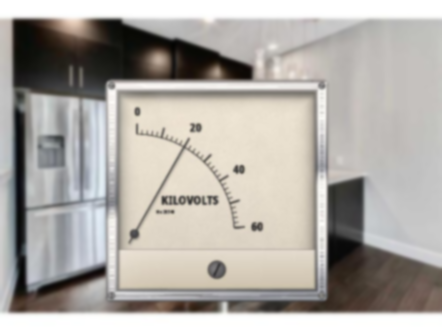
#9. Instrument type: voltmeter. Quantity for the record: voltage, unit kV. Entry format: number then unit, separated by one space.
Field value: 20 kV
